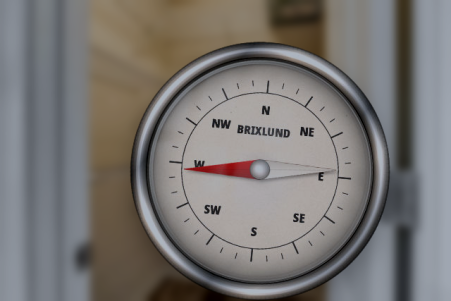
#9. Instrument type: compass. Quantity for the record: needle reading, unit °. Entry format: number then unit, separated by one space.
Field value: 265 °
